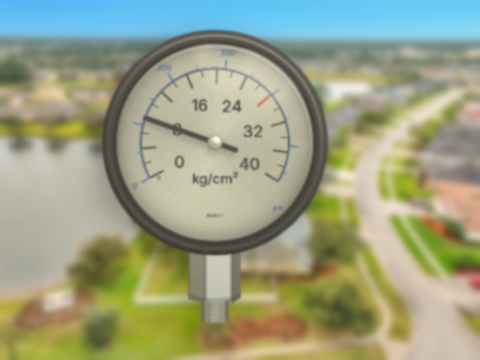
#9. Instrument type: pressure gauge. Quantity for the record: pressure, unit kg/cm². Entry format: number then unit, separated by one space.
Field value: 8 kg/cm²
